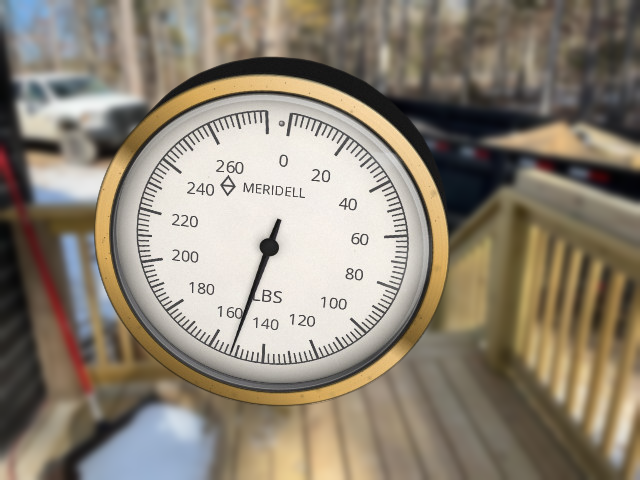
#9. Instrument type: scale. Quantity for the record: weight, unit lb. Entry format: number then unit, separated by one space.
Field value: 152 lb
